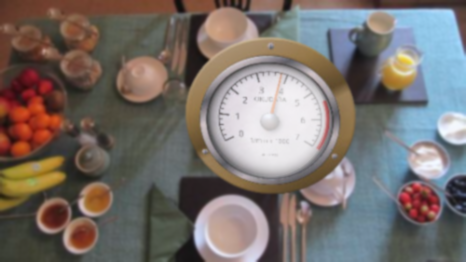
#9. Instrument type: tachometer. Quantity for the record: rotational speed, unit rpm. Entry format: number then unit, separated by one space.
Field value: 3800 rpm
